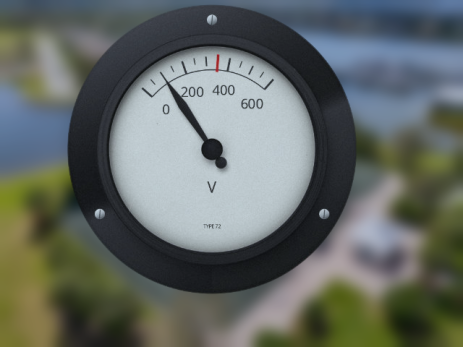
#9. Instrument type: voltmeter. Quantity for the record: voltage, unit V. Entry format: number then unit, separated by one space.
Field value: 100 V
